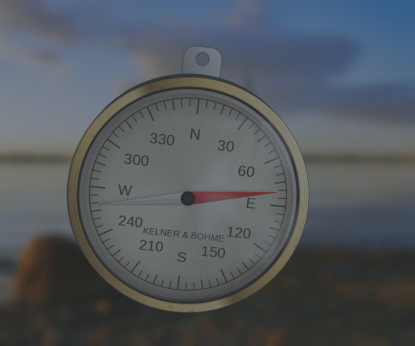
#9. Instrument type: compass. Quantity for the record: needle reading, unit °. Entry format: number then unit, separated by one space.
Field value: 80 °
